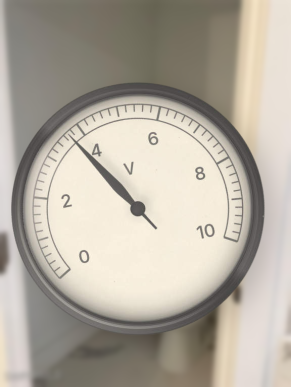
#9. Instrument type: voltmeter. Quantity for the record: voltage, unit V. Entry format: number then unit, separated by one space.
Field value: 3.7 V
